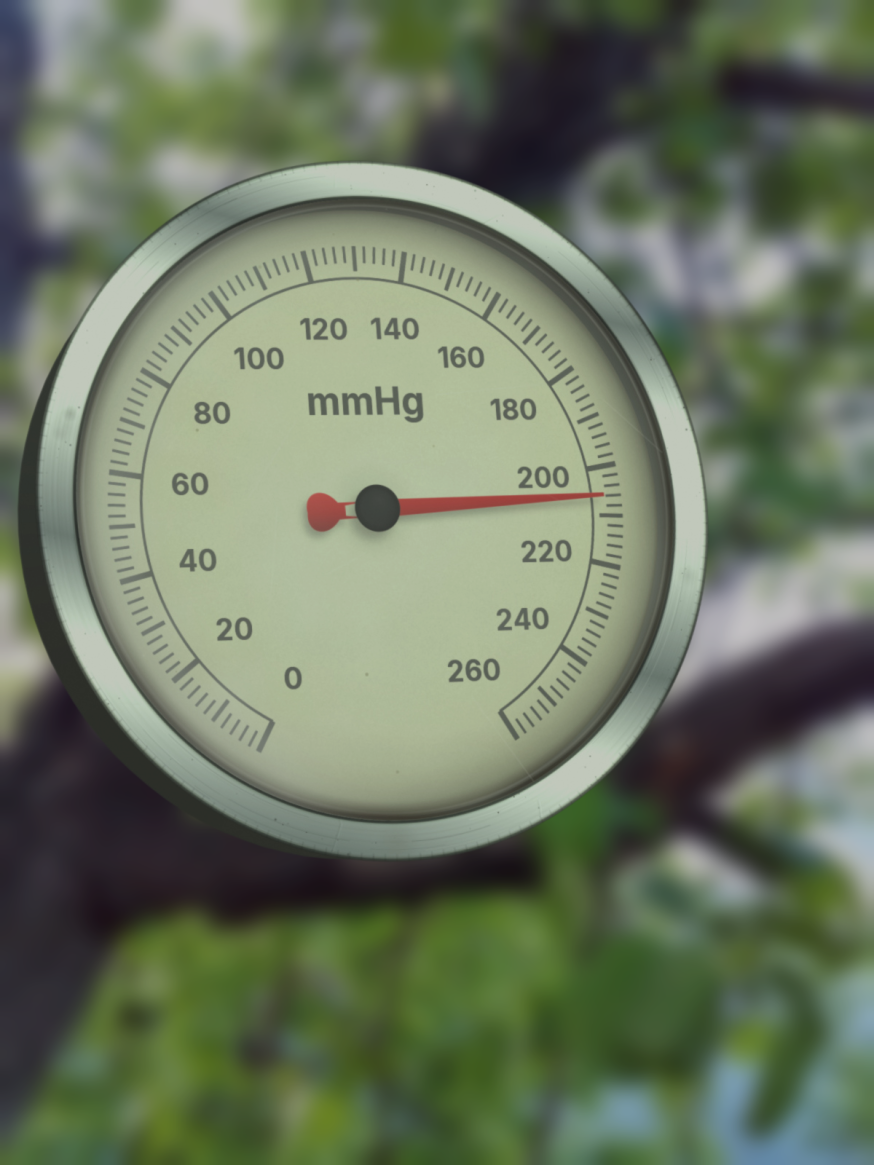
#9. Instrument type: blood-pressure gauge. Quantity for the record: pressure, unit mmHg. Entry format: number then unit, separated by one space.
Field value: 206 mmHg
